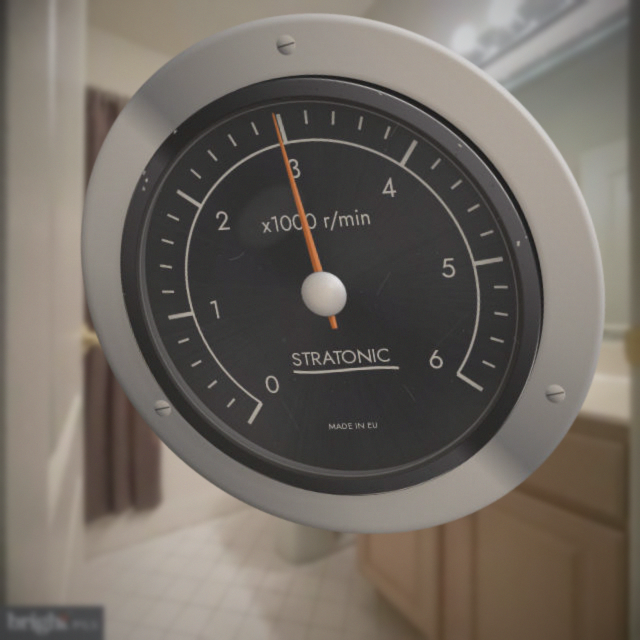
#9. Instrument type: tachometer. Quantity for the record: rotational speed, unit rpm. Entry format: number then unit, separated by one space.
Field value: 3000 rpm
